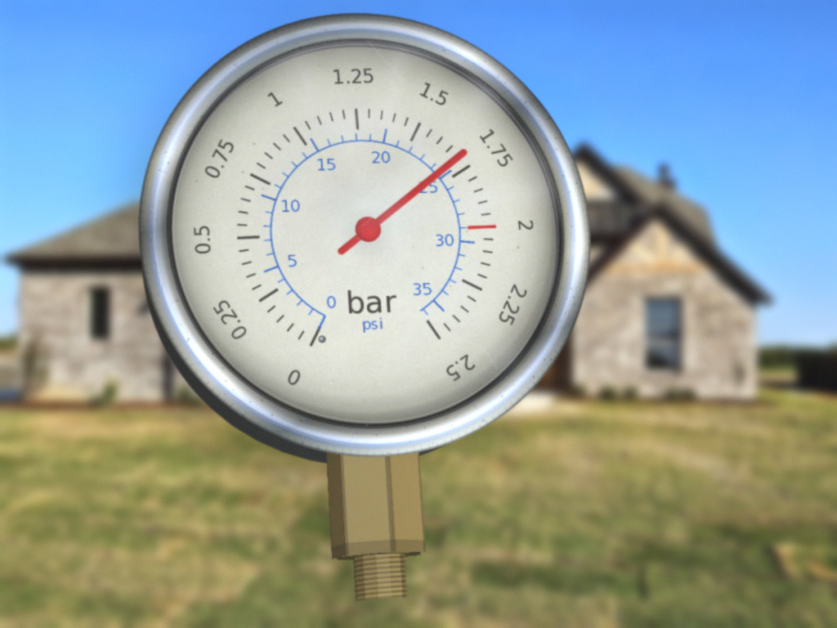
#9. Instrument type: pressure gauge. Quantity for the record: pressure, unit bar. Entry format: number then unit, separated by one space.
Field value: 1.7 bar
